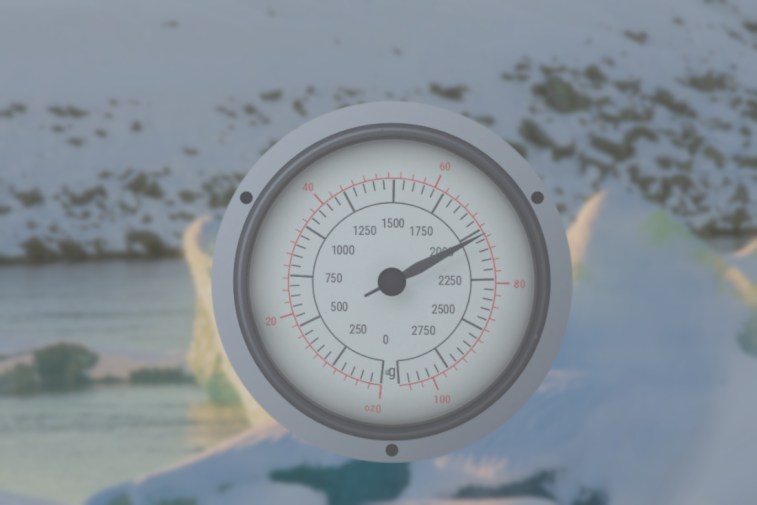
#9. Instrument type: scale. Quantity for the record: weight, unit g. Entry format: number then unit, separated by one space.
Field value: 2025 g
